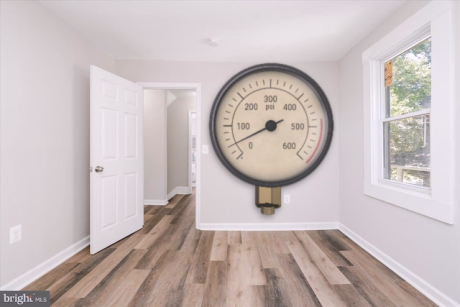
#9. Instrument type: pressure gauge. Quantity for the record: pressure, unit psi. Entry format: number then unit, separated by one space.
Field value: 40 psi
